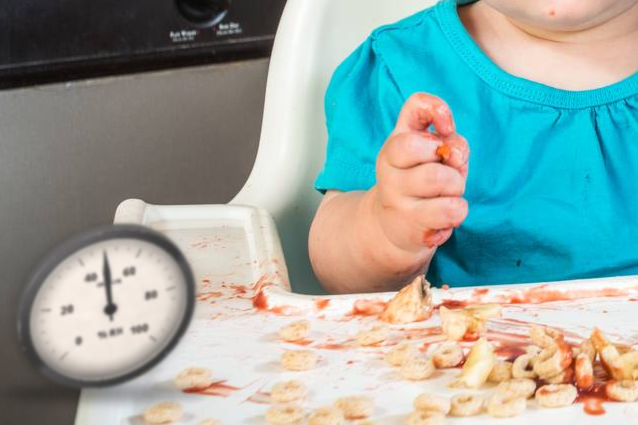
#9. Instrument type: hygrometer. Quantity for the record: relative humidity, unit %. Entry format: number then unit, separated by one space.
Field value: 48 %
